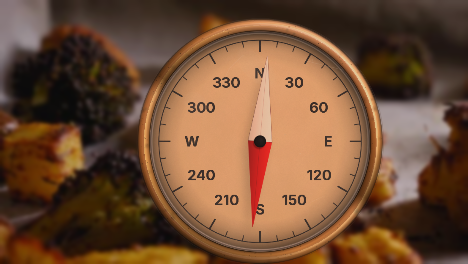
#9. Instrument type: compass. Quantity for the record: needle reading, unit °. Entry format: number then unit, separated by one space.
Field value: 185 °
